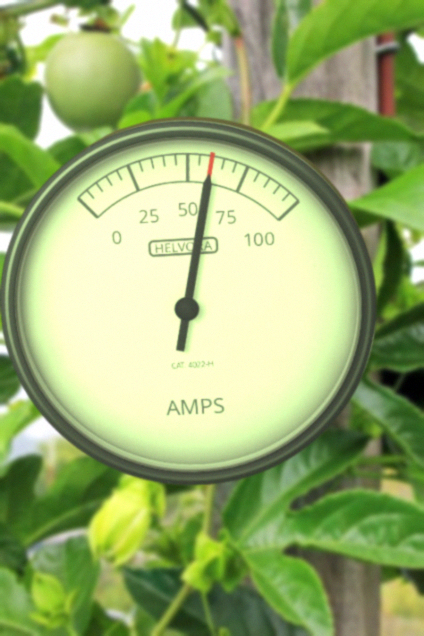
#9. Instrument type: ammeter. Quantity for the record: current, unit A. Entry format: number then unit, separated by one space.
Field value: 60 A
